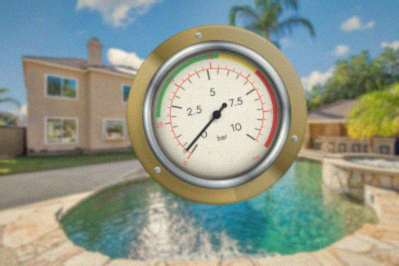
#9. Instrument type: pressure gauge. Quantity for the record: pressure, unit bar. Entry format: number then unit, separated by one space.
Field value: 0.25 bar
